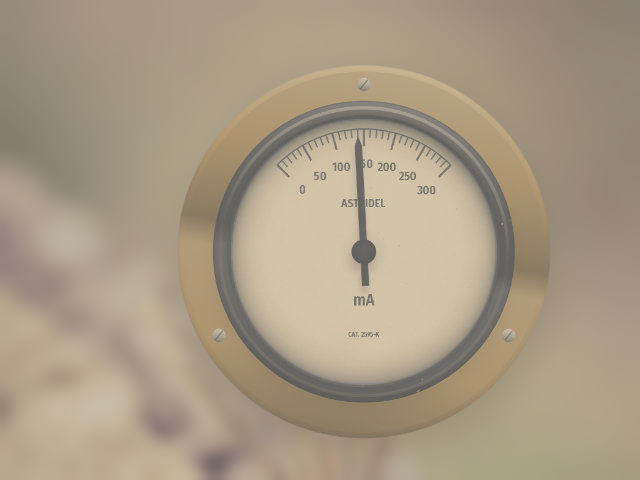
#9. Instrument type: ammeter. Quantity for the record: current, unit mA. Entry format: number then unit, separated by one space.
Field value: 140 mA
